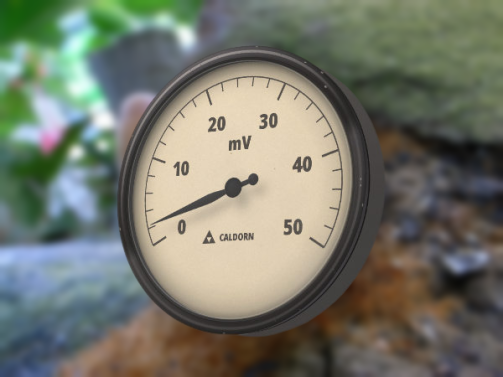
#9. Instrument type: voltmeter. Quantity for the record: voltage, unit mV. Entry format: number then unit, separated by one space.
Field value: 2 mV
